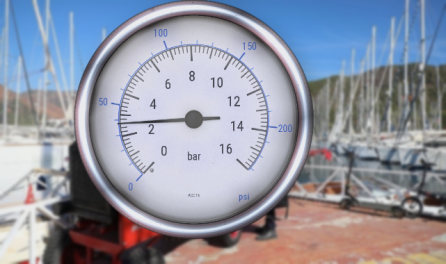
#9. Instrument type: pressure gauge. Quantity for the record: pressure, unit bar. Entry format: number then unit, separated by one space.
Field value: 2.6 bar
